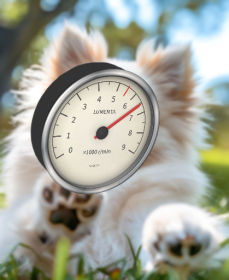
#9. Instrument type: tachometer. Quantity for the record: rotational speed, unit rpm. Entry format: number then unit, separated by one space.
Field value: 6500 rpm
